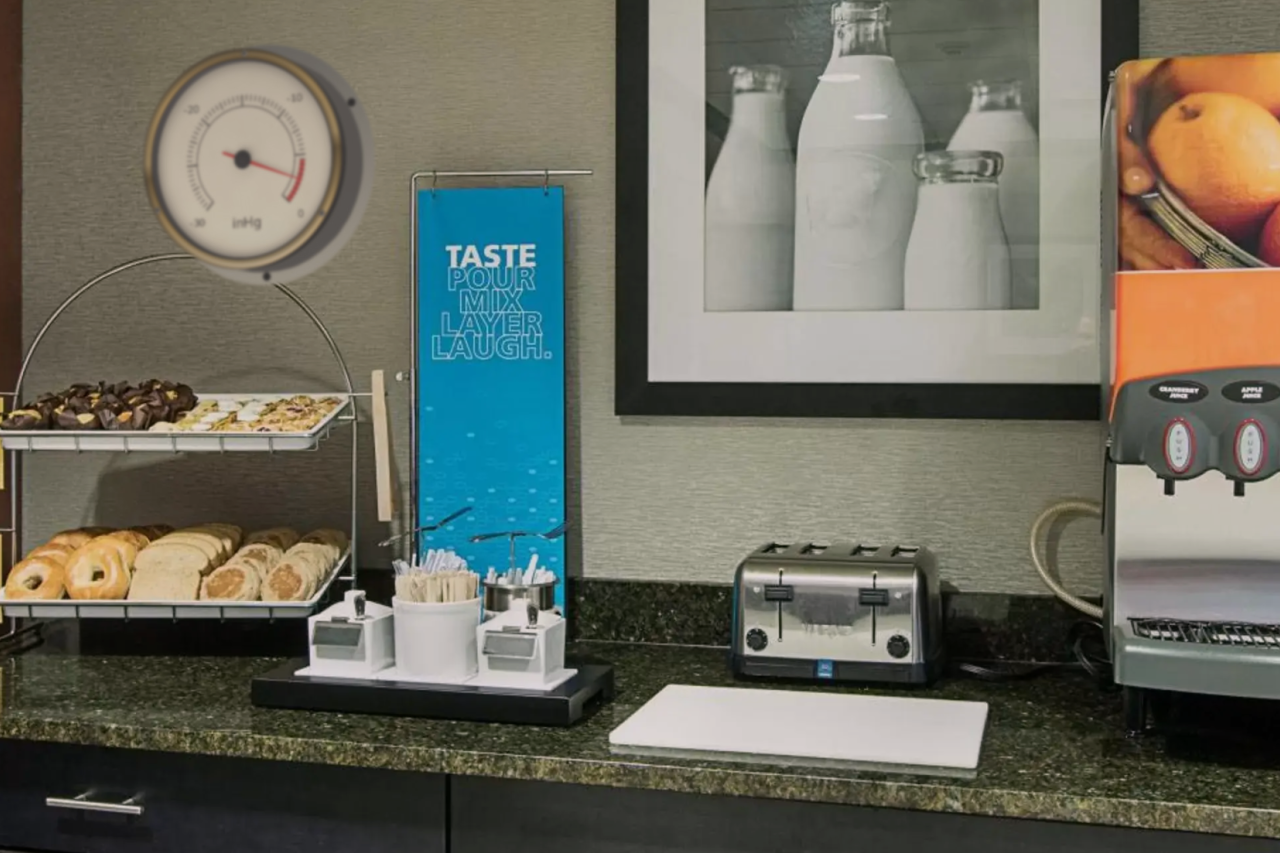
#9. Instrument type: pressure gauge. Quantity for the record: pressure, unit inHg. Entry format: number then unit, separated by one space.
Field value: -2.5 inHg
